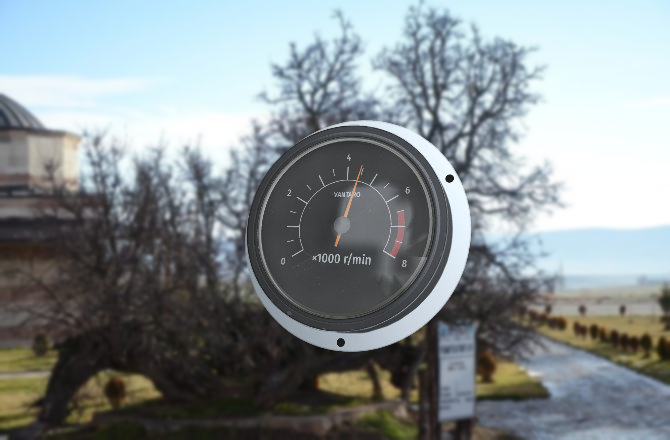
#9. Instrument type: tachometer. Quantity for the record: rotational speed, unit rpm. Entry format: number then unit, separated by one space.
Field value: 4500 rpm
